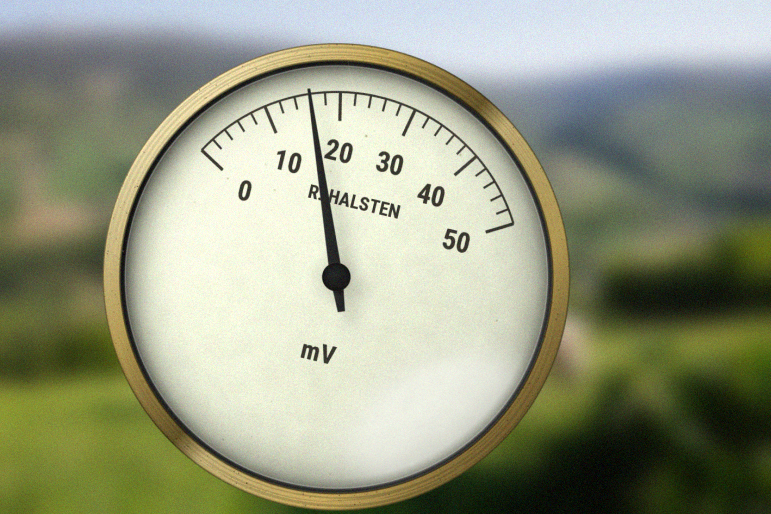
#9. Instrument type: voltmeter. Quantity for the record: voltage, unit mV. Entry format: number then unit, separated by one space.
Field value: 16 mV
